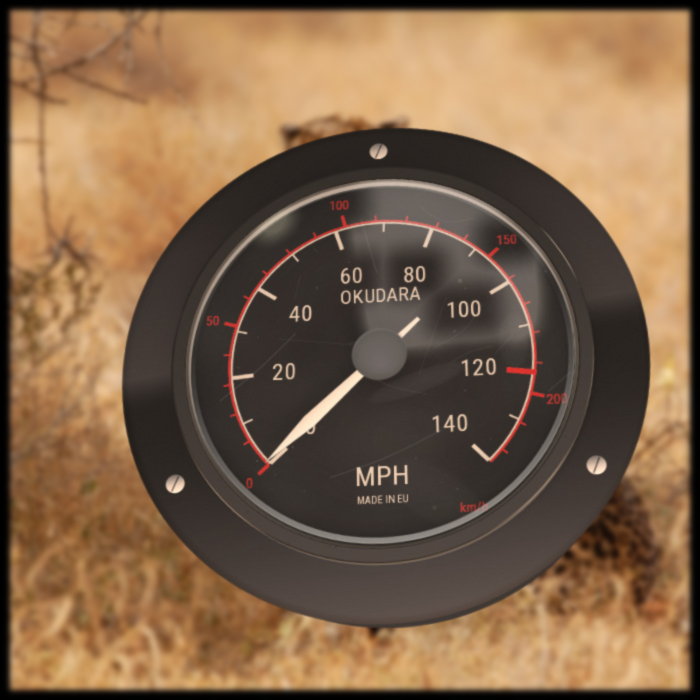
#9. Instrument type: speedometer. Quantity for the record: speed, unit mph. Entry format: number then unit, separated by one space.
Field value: 0 mph
